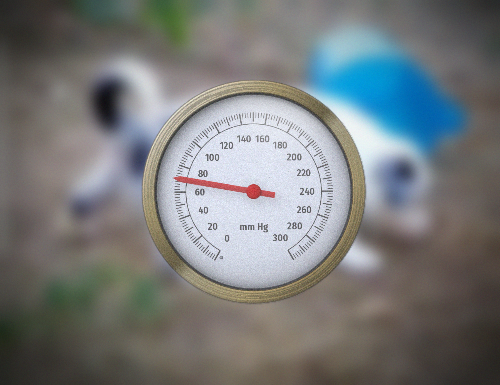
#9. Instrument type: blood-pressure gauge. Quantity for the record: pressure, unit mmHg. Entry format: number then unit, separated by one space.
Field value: 70 mmHg
